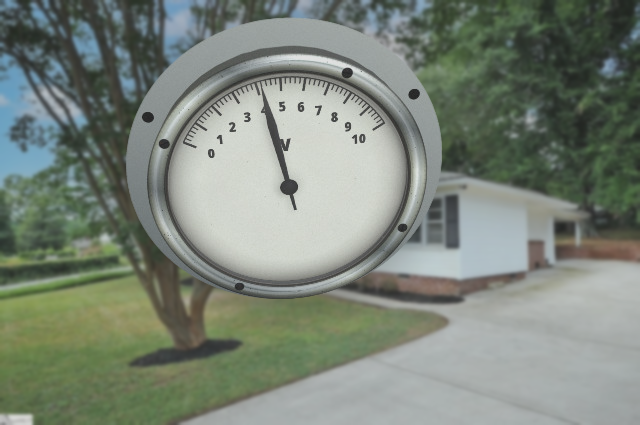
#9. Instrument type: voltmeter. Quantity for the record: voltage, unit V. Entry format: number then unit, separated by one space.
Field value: 4.2 V
